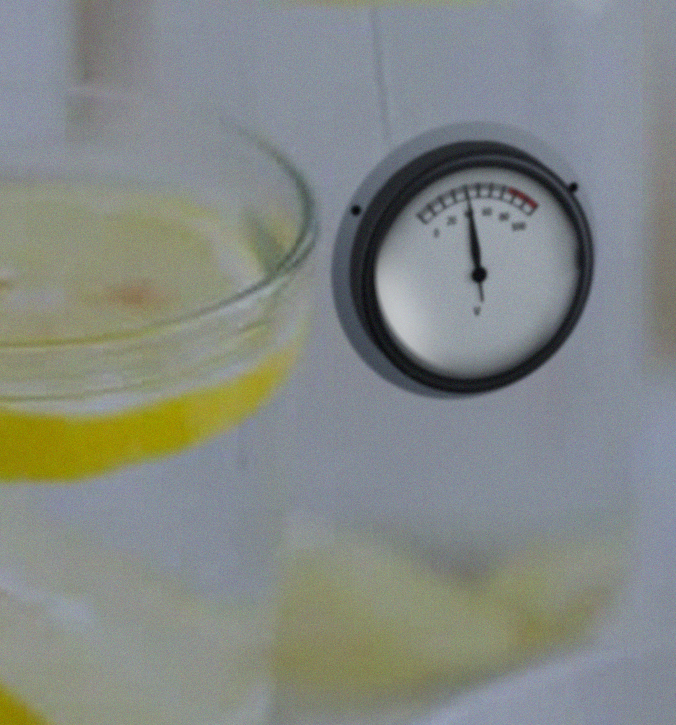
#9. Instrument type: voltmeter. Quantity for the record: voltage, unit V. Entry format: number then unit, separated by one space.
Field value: 40 V
